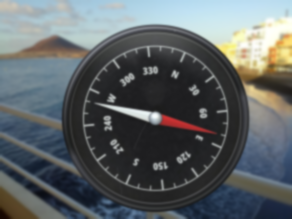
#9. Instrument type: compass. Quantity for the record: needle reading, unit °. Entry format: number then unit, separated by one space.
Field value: 80 °
